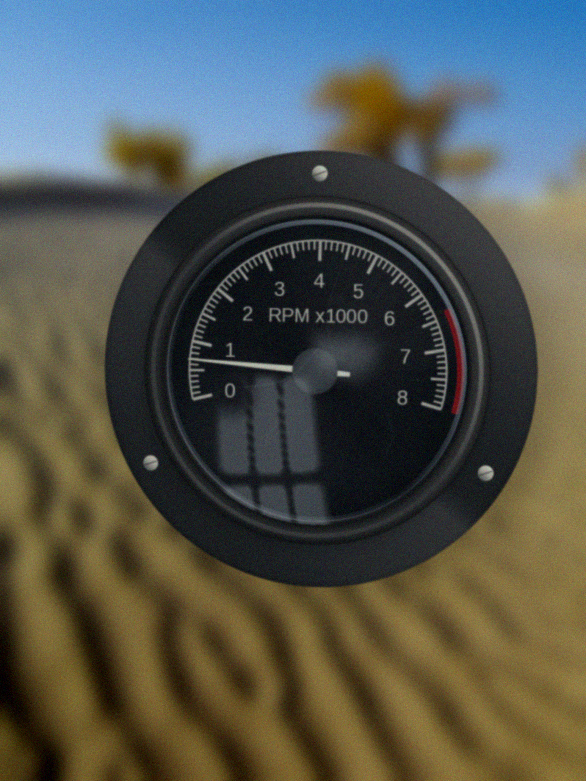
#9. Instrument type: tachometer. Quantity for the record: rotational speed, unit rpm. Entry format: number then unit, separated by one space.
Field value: 700 rpm
